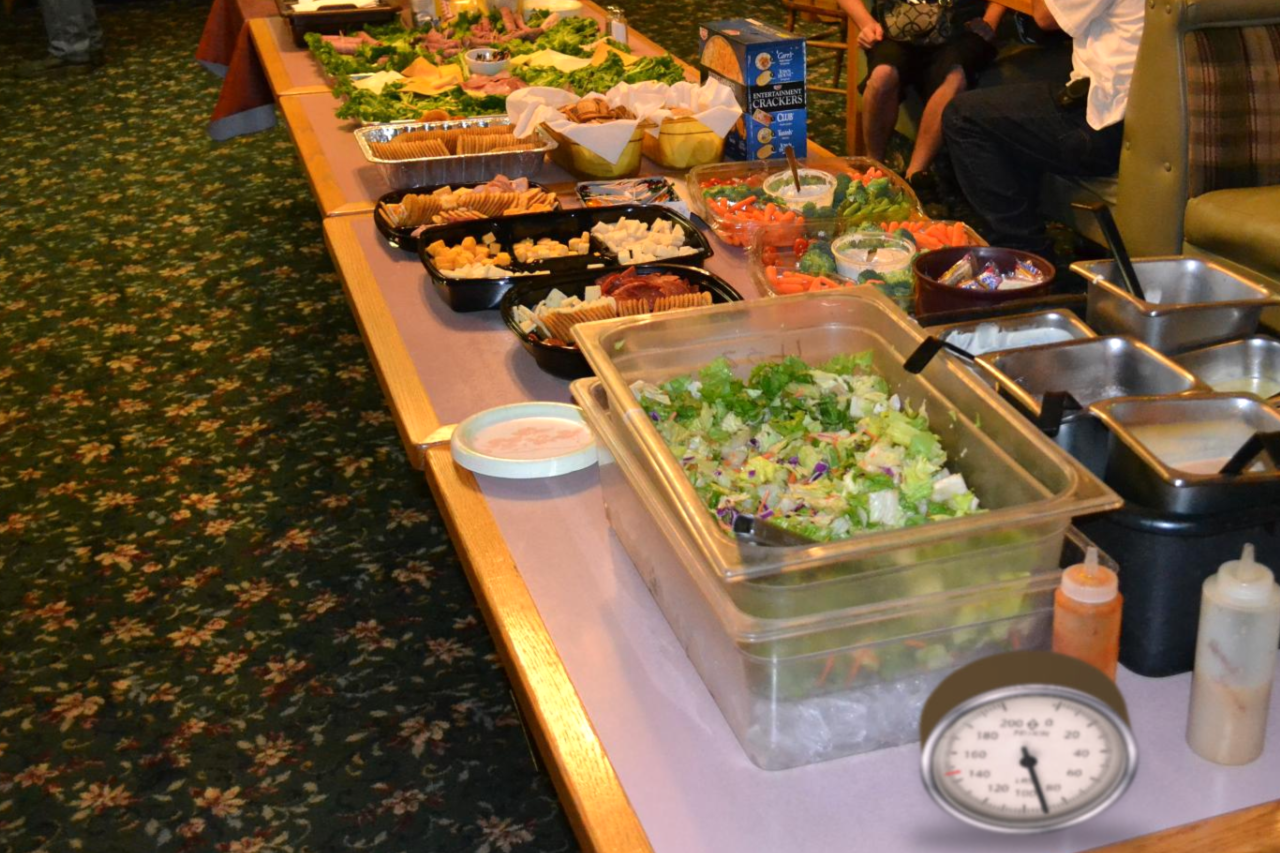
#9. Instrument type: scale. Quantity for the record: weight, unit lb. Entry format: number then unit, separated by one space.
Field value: 90 lb
